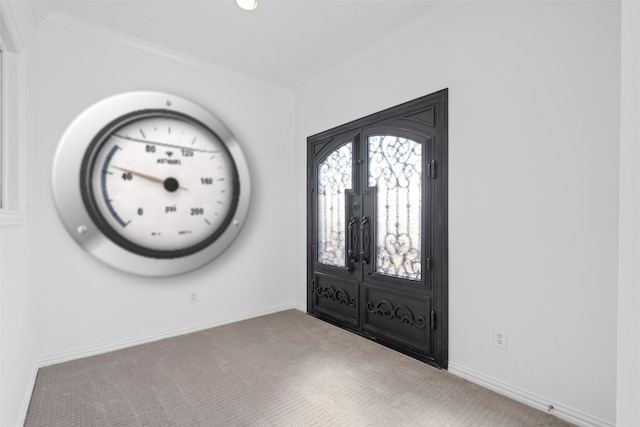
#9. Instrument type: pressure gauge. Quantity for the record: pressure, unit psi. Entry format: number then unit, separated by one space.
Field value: 45 psi
